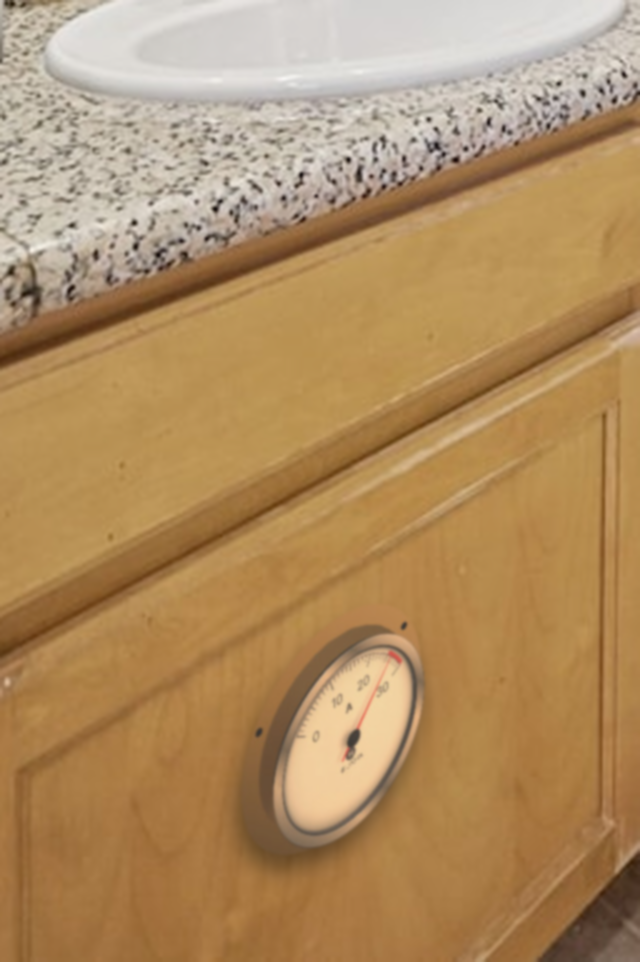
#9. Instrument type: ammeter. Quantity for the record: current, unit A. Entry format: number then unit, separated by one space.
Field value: 25 A
